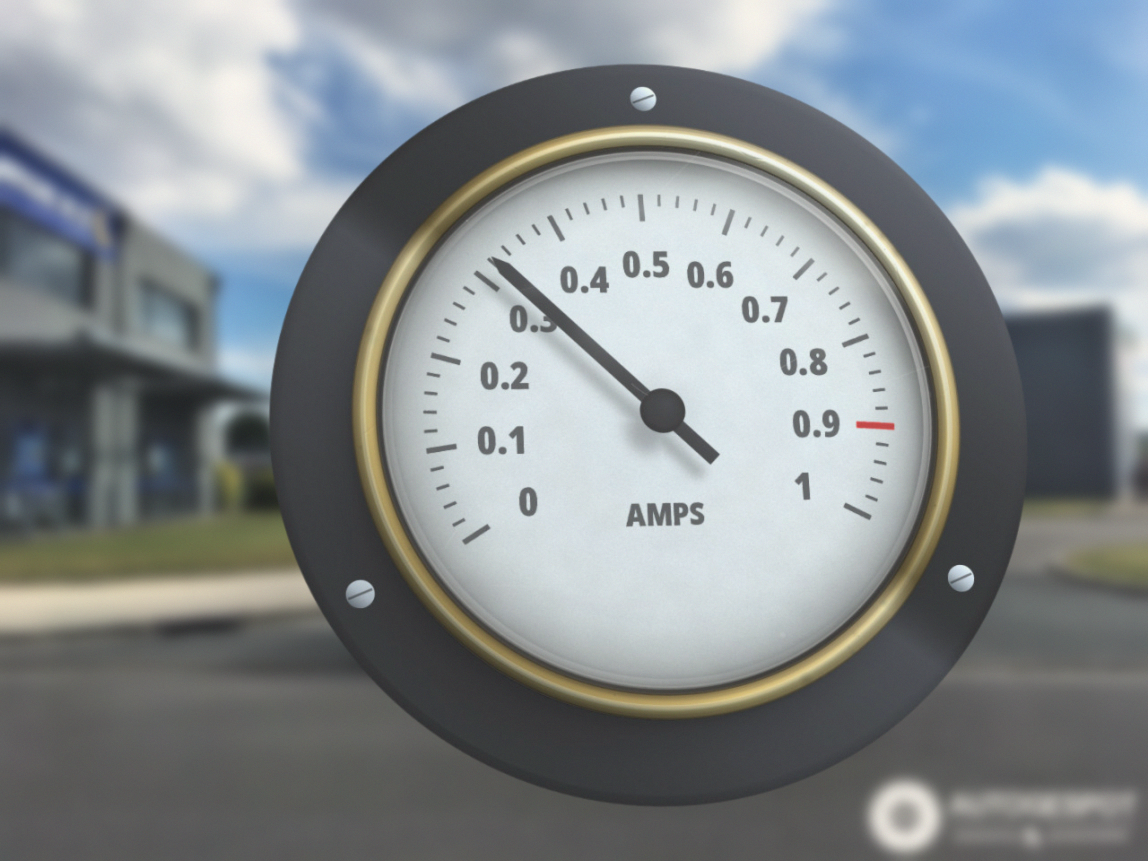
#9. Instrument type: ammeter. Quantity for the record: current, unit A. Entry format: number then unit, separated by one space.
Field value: 0.32 A
